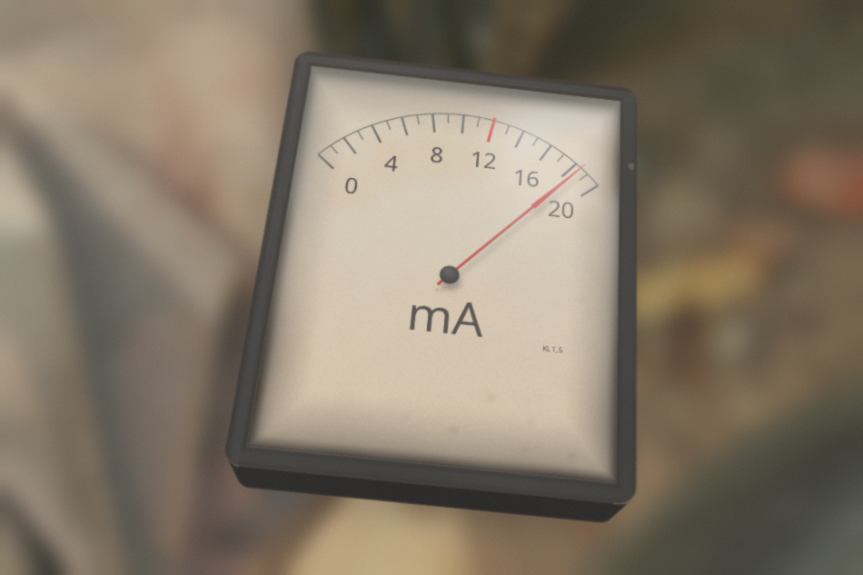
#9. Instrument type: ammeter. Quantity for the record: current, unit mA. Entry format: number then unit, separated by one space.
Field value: 18.5 mA
